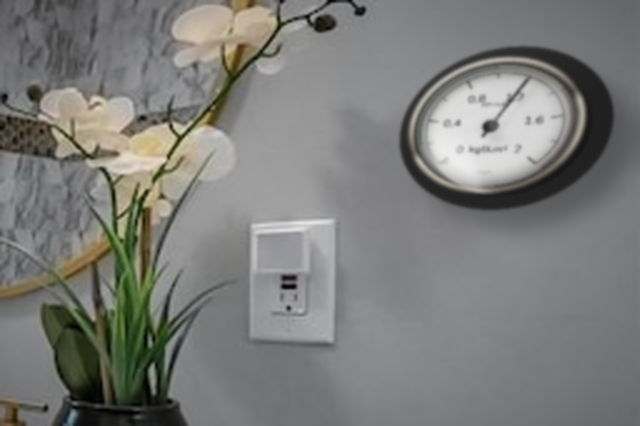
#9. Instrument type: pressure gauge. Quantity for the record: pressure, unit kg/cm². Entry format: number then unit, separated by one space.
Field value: 1.2 kg/cm²
